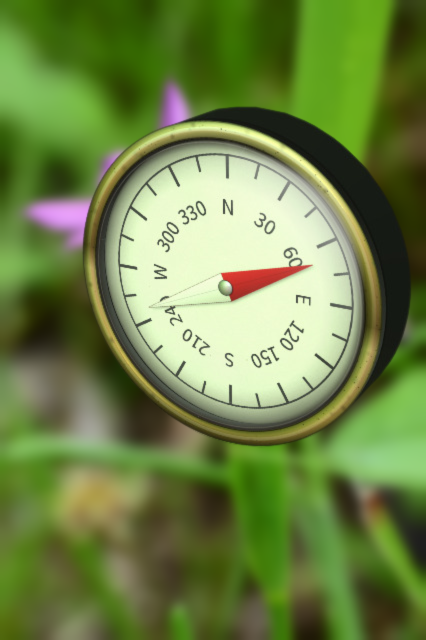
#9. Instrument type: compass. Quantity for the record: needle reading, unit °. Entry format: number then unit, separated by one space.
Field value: 67.5 °
